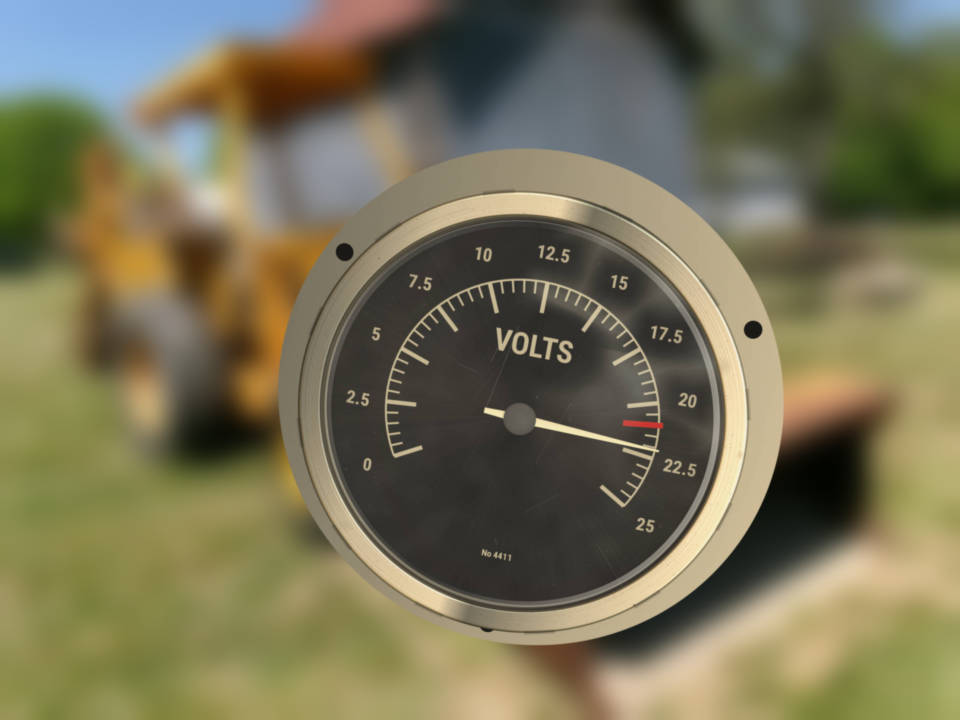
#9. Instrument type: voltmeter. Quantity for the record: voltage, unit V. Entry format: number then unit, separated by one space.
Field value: 22 V
